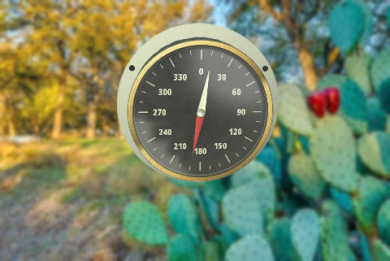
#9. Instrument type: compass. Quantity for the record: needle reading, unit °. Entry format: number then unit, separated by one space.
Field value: 190 °
